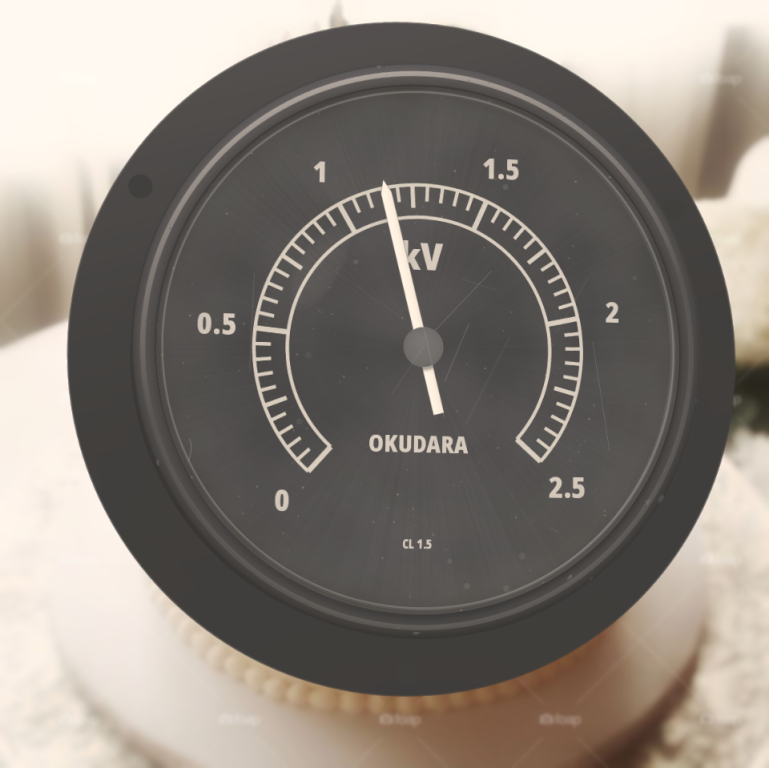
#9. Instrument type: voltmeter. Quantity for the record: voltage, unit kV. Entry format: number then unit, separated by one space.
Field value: 1.15 kV
